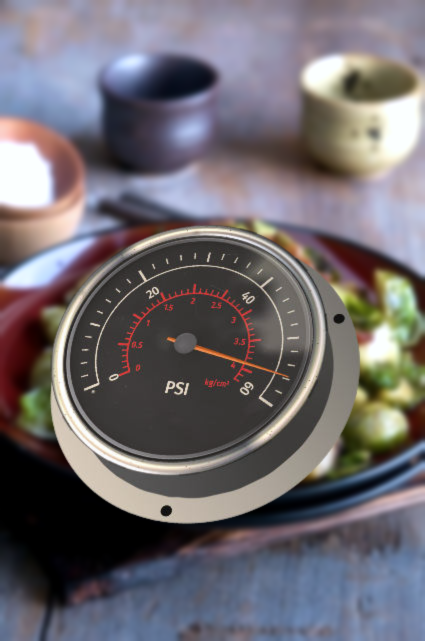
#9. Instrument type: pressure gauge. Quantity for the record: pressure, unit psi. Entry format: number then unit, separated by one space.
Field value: 56 psi
